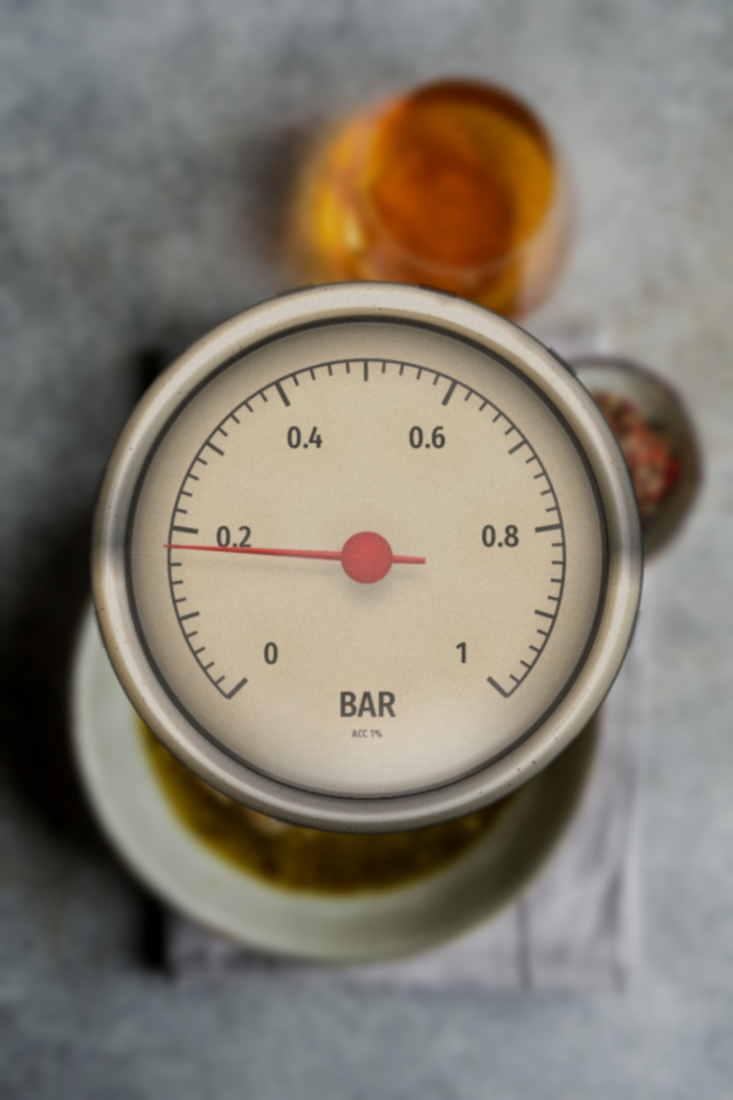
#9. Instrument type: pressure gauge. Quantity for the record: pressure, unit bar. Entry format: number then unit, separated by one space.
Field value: 0.18 bar
